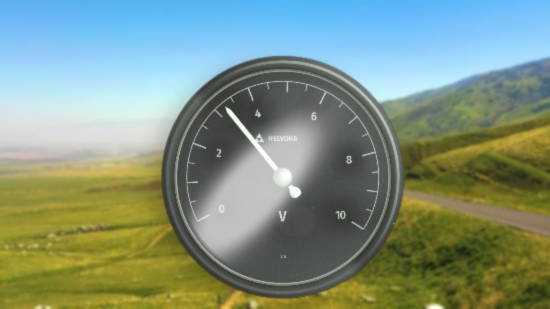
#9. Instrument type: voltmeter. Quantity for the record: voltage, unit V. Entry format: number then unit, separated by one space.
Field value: 3.25 V
